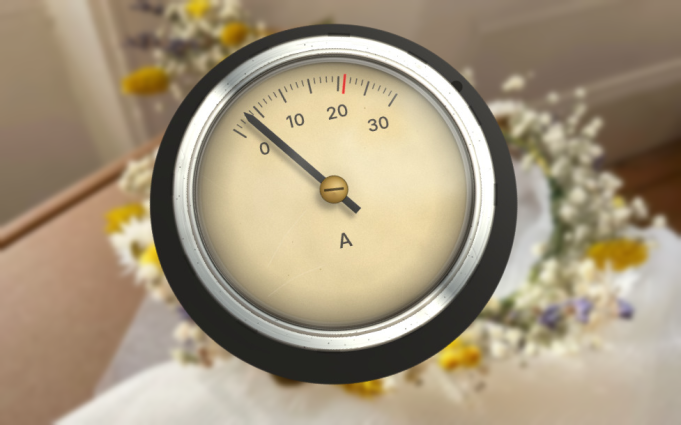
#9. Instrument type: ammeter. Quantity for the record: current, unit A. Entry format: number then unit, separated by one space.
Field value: 3 A
